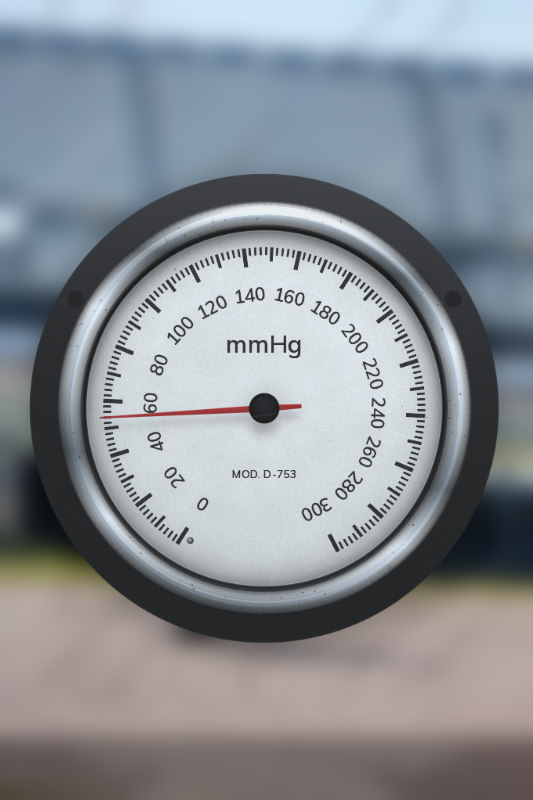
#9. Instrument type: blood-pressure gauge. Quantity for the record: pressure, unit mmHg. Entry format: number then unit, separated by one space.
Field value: 54 mmHg
